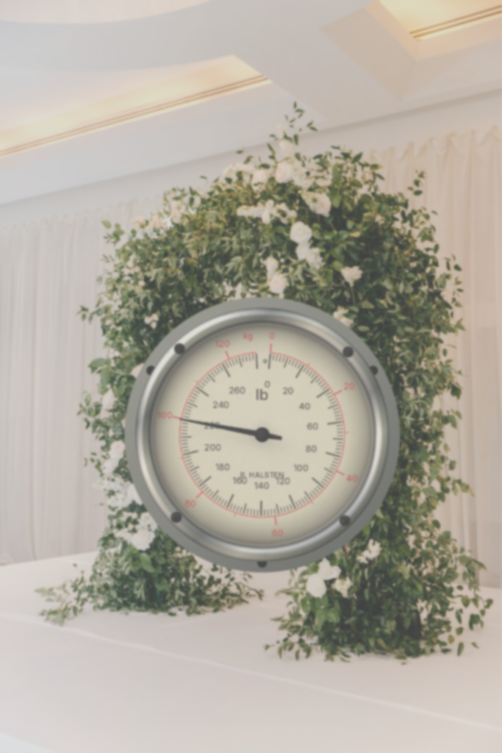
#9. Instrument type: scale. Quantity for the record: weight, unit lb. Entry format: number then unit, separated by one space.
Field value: 220 lb
